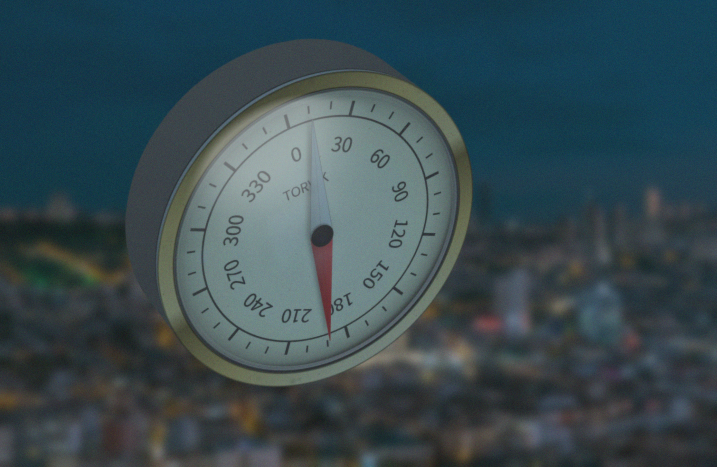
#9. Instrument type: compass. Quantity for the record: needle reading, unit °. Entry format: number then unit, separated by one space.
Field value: 190 °
